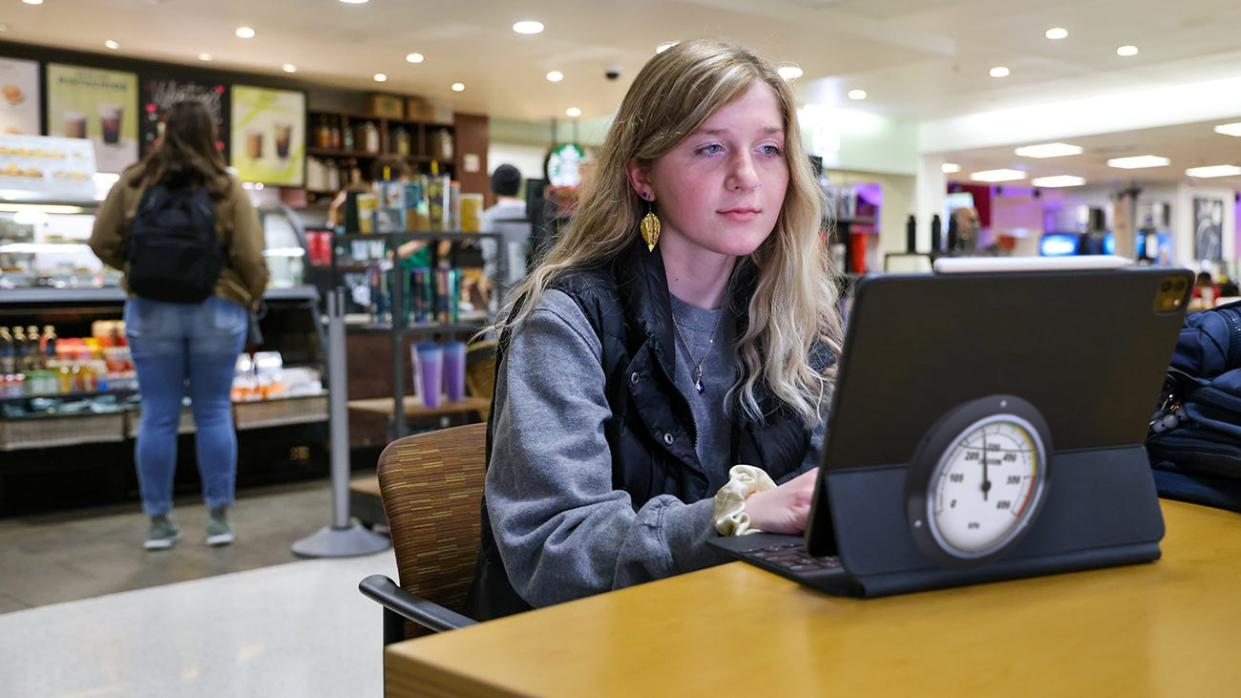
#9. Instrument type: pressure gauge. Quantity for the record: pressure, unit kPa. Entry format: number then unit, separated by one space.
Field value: 250 kPa
